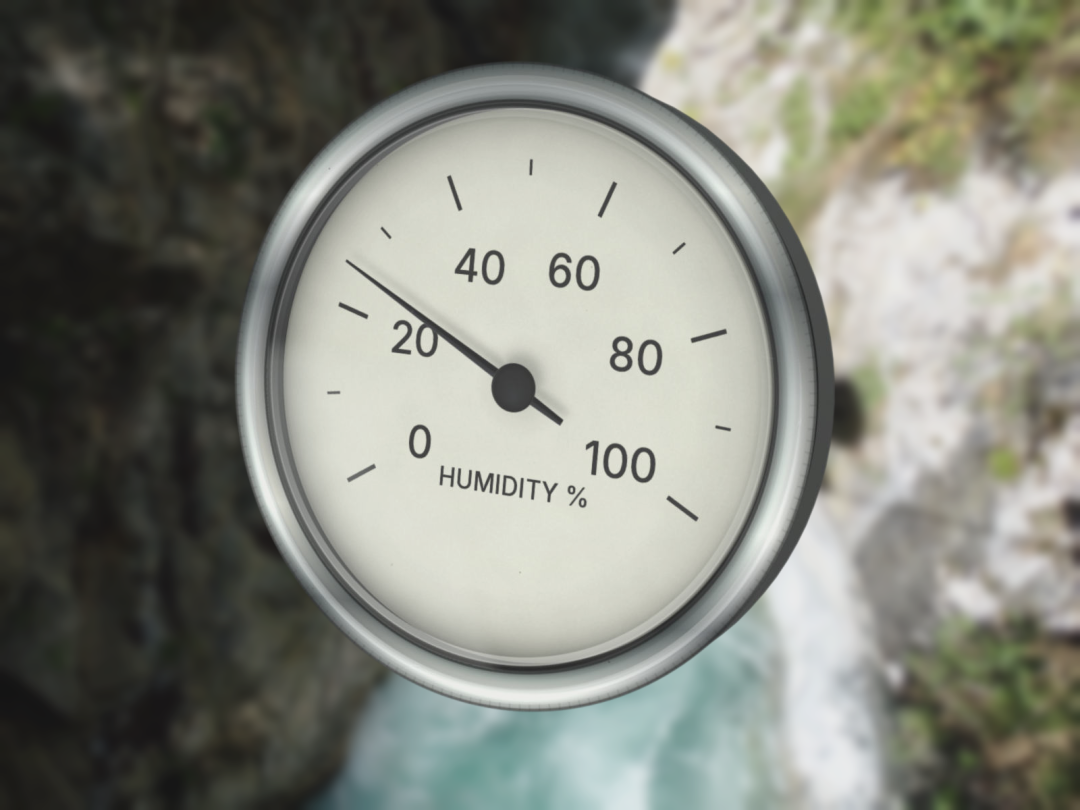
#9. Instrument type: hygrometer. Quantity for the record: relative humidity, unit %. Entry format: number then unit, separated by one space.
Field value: 25 %
